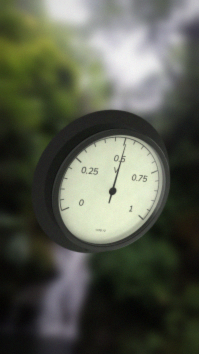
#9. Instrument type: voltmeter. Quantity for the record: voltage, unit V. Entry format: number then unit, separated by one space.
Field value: 0.5 V
